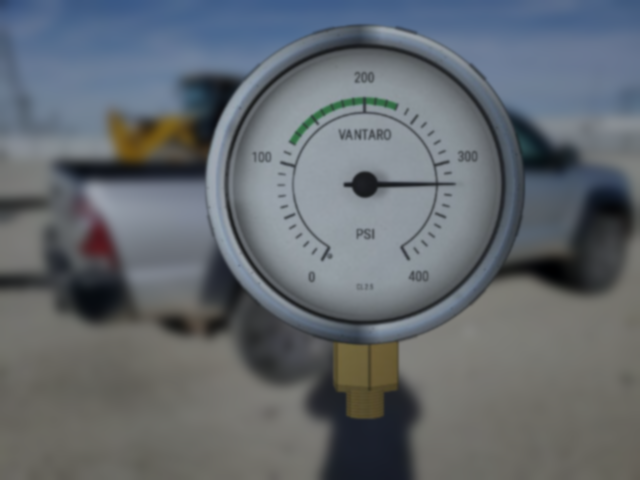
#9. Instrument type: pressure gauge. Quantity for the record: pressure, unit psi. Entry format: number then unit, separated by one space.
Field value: 320 psi
